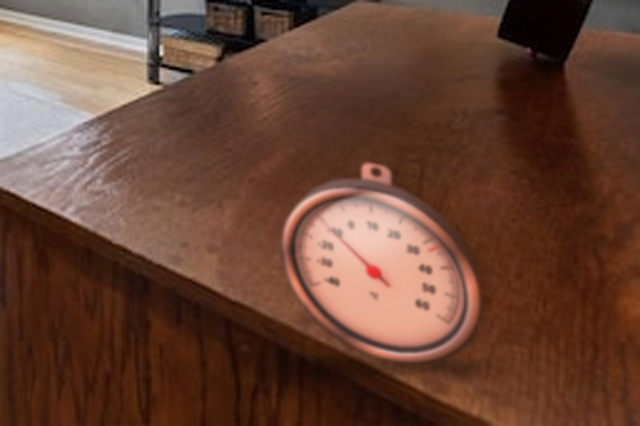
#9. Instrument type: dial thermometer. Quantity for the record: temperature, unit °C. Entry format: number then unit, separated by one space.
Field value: -10 °C
